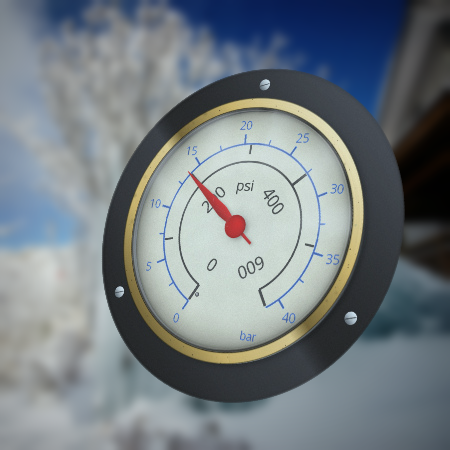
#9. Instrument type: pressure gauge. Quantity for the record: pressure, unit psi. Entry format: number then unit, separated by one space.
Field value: 200 psi
